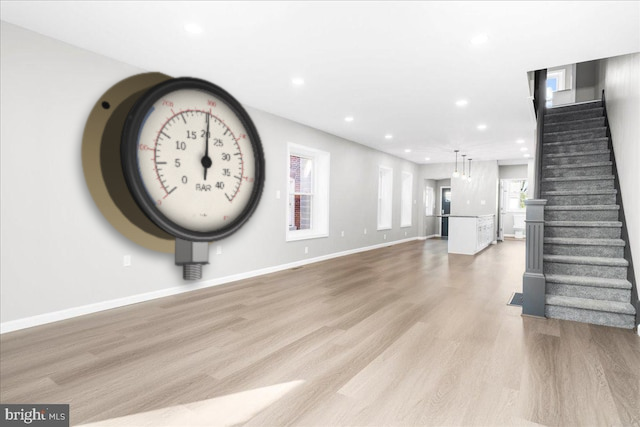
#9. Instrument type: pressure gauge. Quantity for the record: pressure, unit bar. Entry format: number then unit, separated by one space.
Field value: 20 bar
